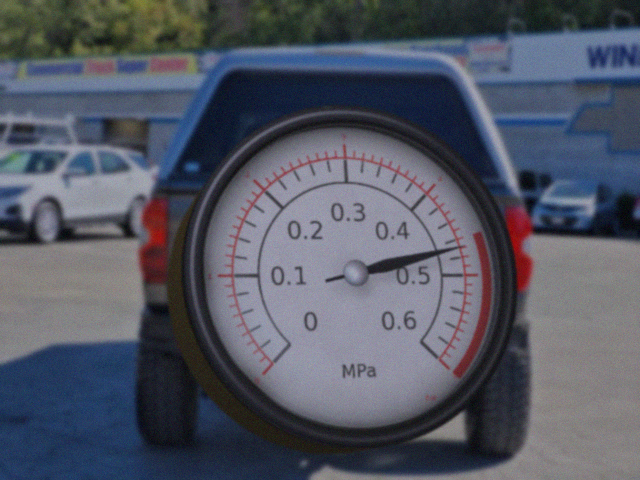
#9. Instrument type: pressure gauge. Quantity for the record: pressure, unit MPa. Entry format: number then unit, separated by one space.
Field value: 0.47 MPa
